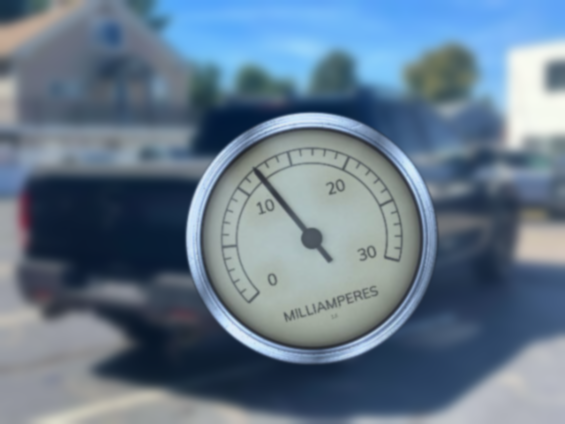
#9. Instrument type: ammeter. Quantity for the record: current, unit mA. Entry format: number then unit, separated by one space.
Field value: 12 mA
